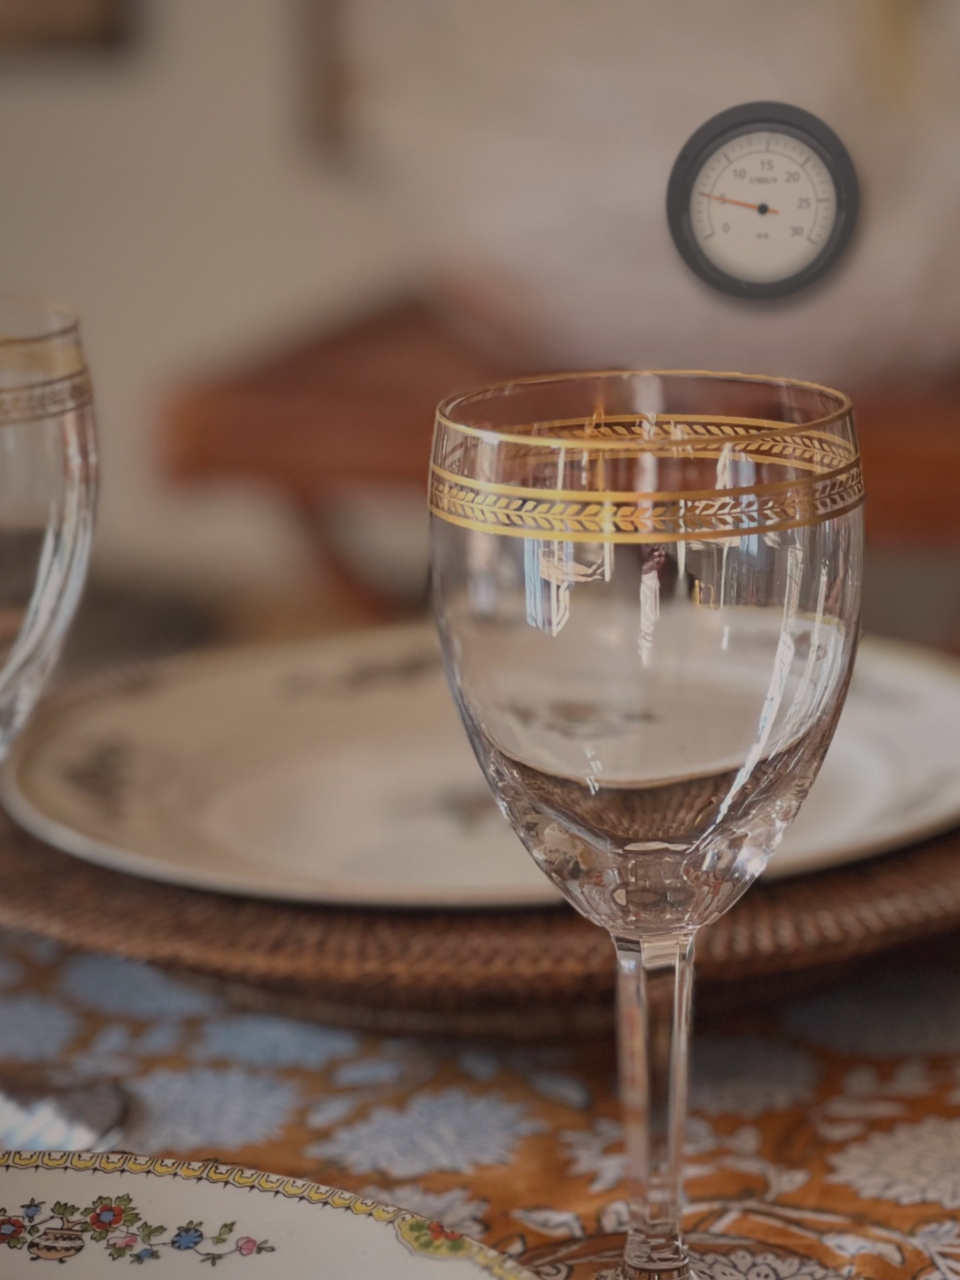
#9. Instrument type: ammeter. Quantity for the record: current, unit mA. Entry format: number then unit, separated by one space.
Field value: 5 mA
